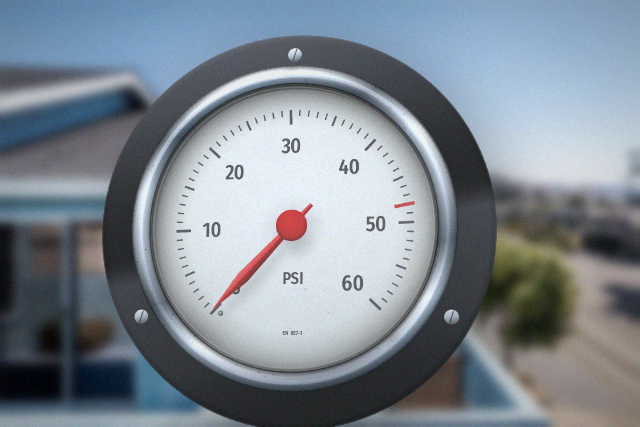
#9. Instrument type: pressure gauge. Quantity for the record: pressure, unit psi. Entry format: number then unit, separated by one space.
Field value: 0 psi
